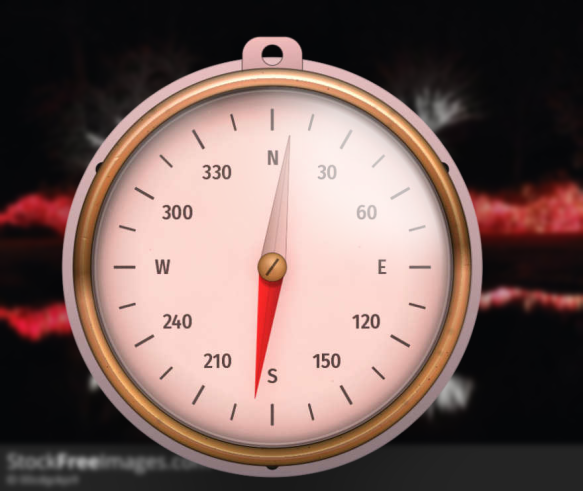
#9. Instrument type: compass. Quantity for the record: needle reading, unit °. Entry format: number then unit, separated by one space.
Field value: 187.5 °
